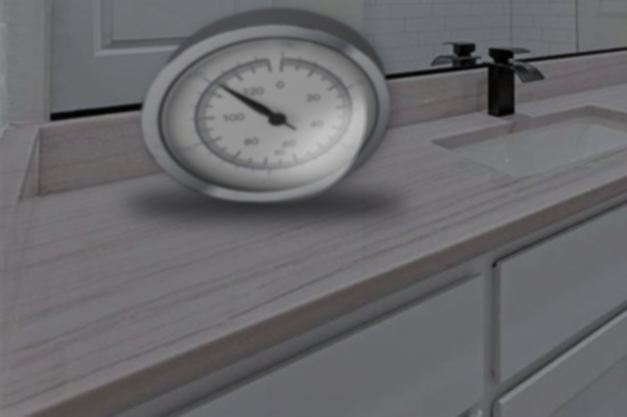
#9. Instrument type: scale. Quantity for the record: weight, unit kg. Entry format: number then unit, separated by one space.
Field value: 115 kg
